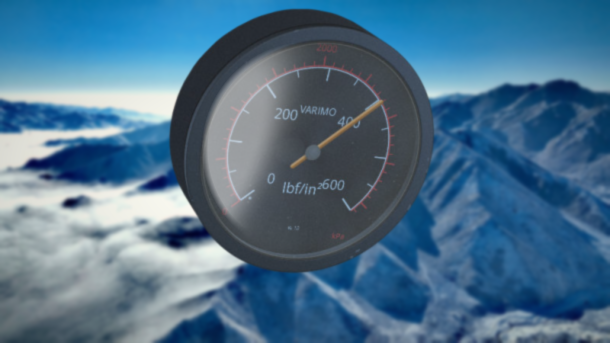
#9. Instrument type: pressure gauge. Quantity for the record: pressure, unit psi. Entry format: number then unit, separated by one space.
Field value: 400 psi
